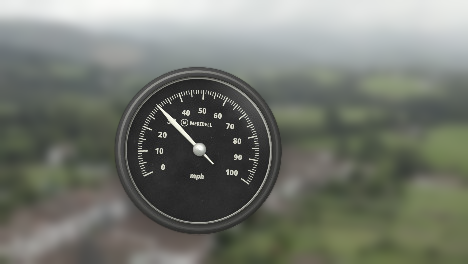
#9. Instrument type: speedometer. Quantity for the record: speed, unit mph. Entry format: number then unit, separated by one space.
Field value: 30 mph
